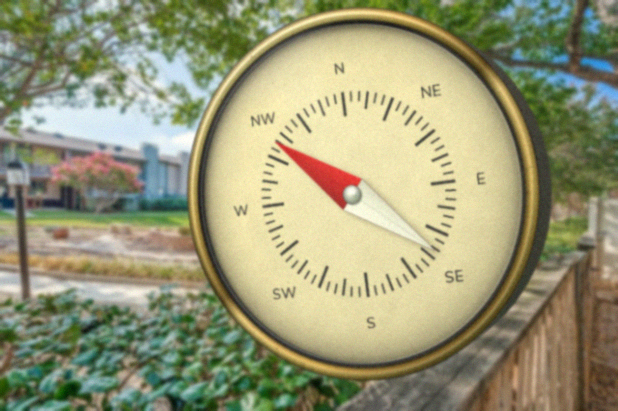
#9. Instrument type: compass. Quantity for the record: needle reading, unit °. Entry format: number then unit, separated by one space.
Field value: 310 °
